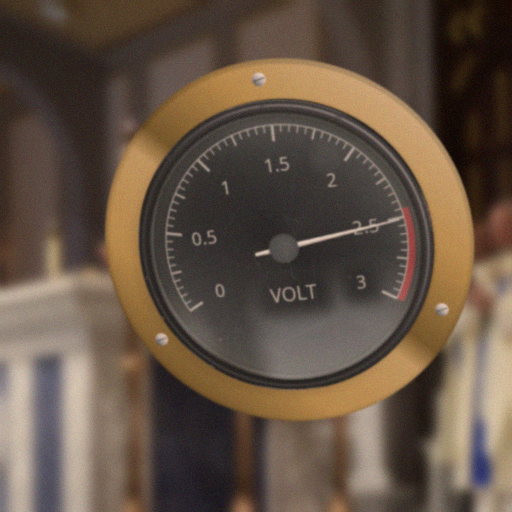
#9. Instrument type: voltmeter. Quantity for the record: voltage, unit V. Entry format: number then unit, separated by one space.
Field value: 2.5 V
